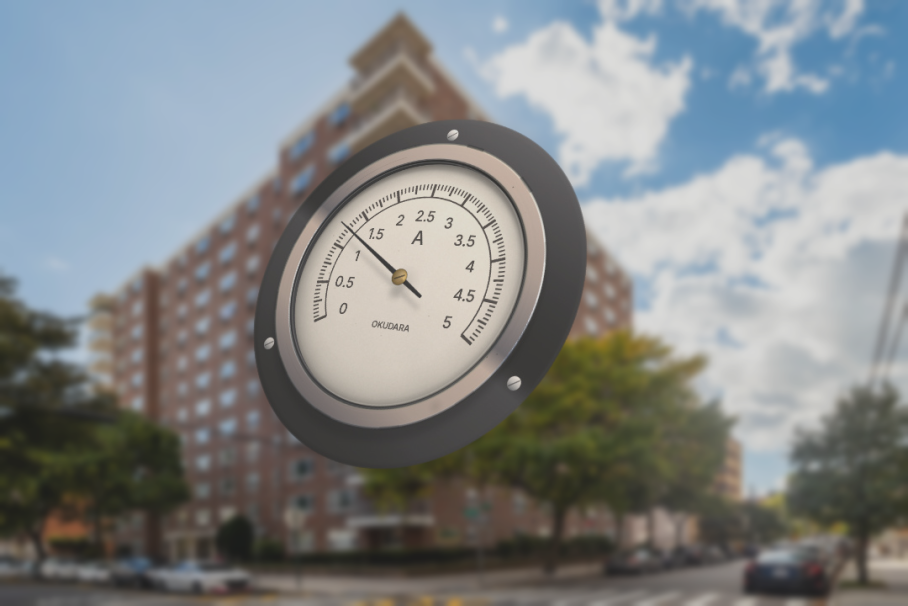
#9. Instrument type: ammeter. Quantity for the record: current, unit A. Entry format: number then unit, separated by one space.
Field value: 1.25 A
